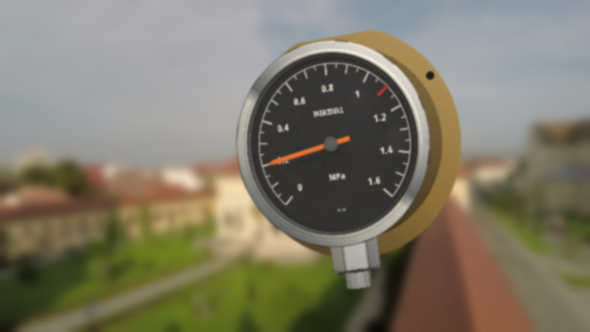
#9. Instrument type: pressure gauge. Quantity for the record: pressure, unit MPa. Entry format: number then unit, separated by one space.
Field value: 0.2 MPa
